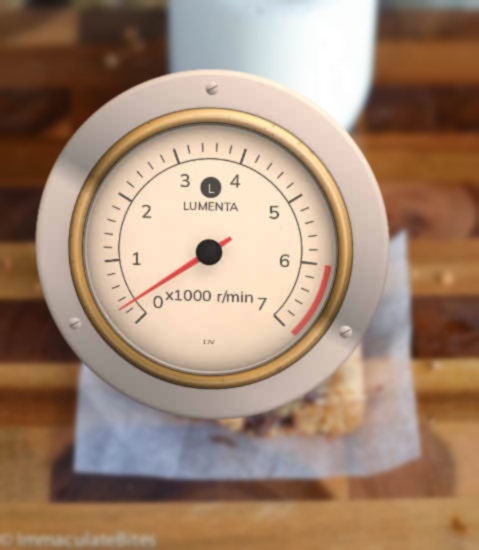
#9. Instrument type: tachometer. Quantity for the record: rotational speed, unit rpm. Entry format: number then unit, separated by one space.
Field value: 300 rpm
